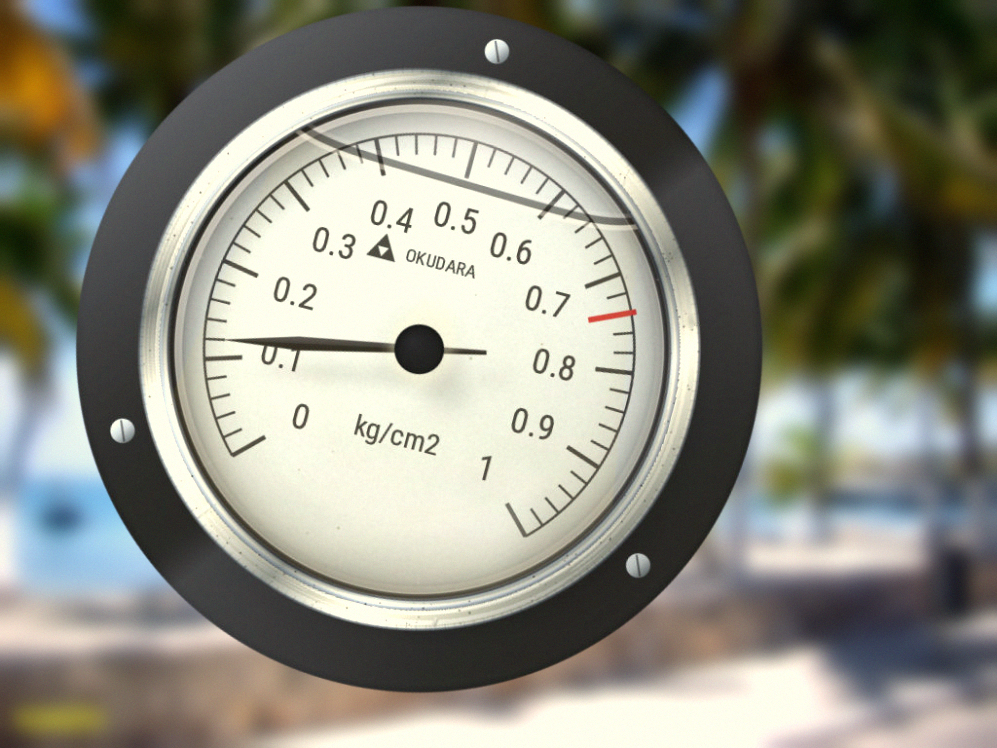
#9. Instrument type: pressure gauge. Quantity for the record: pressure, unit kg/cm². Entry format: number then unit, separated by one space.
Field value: 0.12 kg/cm²
